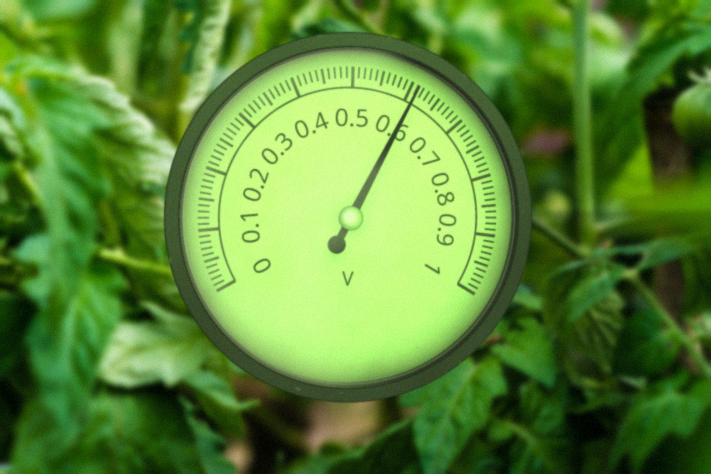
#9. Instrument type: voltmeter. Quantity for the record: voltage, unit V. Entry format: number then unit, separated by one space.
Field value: 0.61 V
